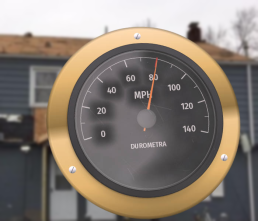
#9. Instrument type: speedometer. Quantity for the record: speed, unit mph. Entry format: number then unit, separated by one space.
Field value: 80 mph
